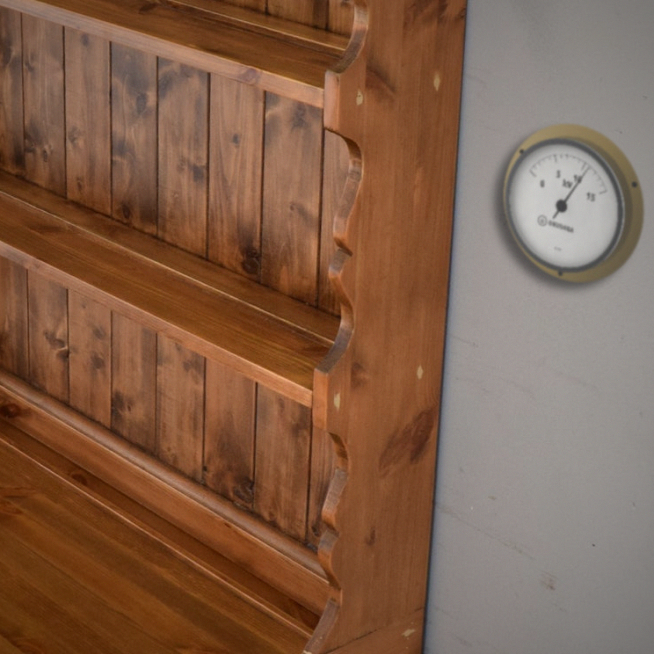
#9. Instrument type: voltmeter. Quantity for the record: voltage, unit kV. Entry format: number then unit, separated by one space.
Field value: 11 kV
